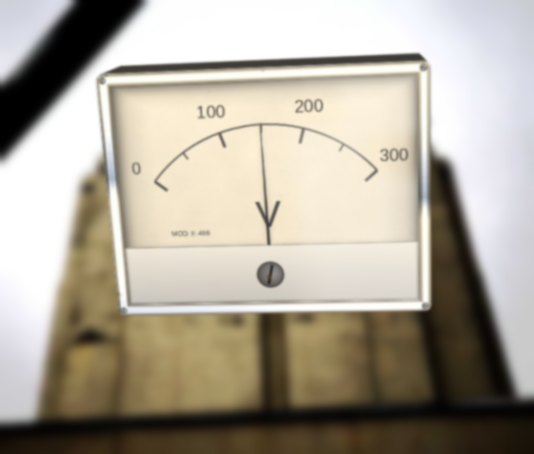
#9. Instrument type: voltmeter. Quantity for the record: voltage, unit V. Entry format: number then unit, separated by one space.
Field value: 150 V
